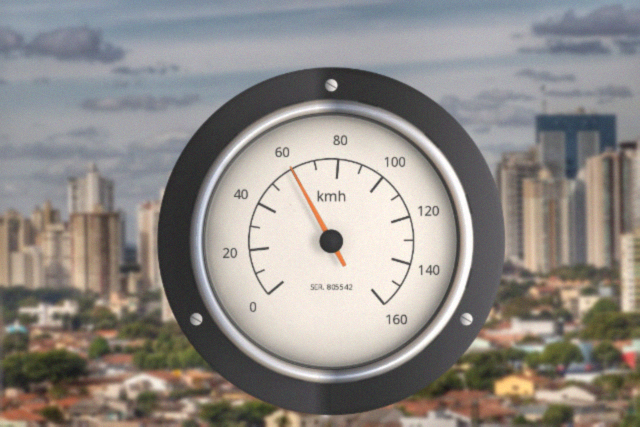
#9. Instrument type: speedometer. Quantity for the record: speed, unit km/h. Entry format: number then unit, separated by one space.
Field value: 60 km/h
